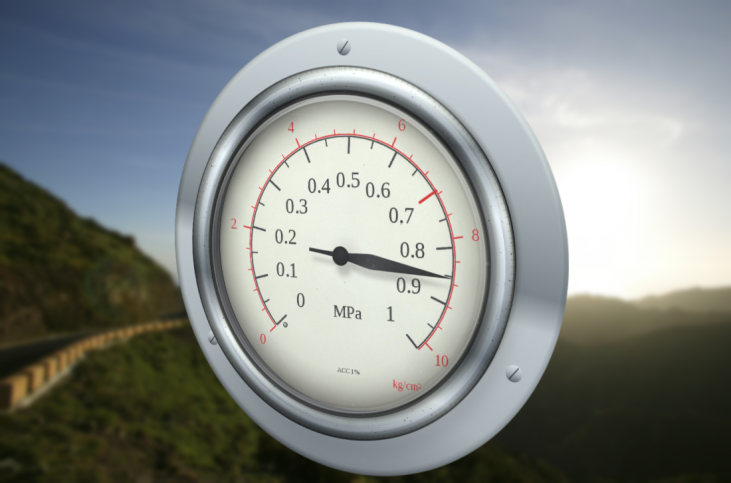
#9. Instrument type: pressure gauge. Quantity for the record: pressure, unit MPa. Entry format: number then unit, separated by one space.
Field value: 0.85 MPa
